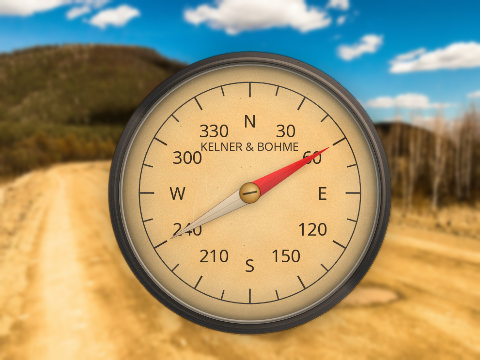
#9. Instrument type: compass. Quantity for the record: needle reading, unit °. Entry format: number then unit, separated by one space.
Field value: 60 °
